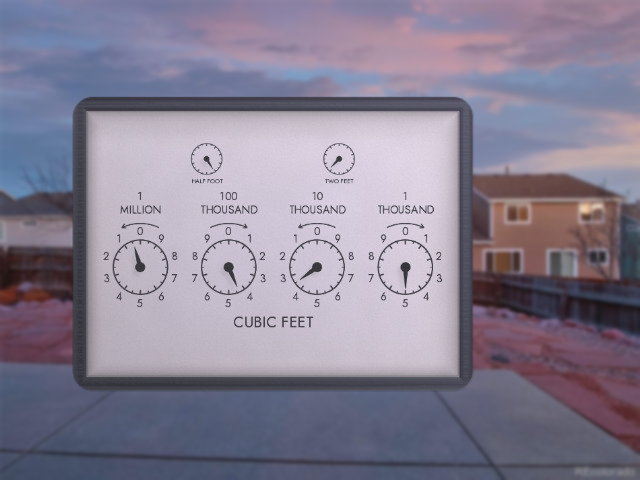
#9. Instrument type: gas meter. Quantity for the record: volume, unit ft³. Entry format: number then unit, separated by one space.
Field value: 43500 ft³
